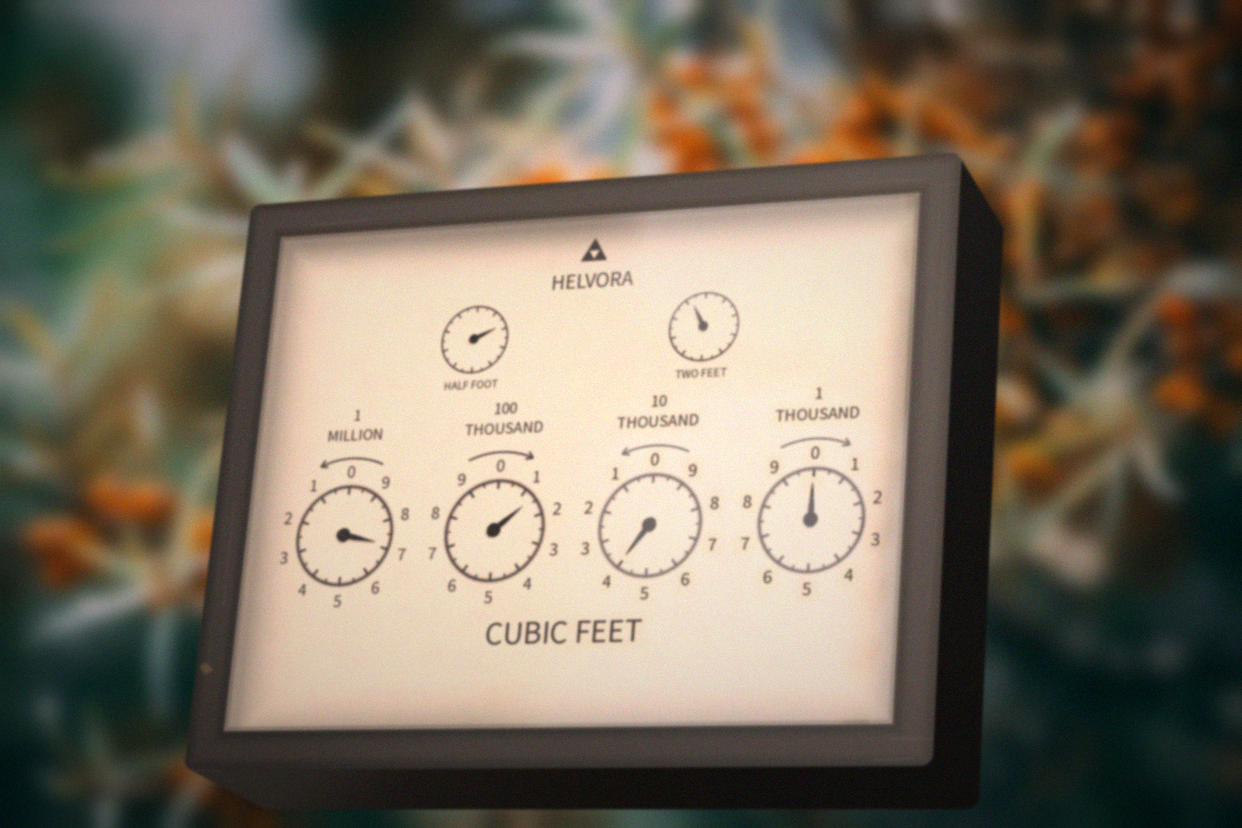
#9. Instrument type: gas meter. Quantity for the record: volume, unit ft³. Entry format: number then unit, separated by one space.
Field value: 714000 ft³
